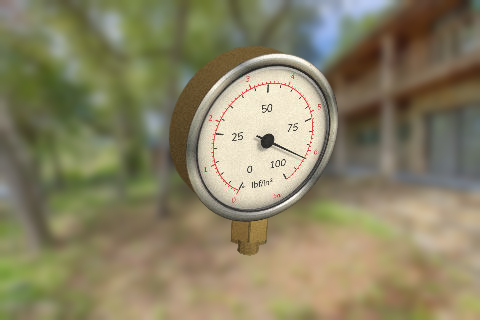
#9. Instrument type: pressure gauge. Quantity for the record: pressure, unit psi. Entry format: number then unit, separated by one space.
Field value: 90 psi
